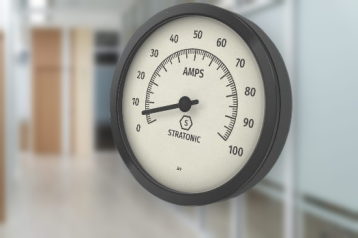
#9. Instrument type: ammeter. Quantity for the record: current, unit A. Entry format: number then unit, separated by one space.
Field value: 5 A
